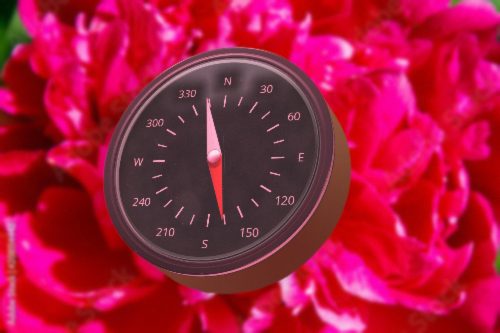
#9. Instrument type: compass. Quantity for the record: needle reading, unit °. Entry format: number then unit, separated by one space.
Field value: 165 °
